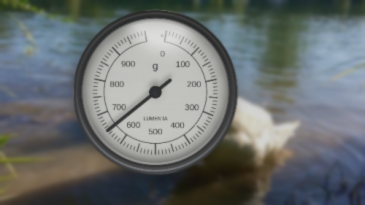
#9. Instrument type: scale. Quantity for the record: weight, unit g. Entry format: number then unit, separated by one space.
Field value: 650 g
